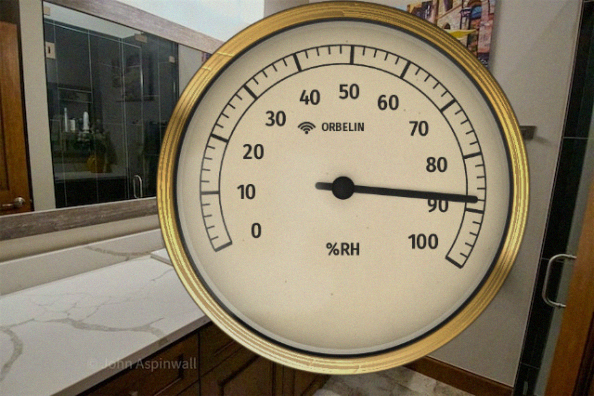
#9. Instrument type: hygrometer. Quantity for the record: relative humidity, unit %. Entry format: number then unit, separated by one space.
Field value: 88 %
